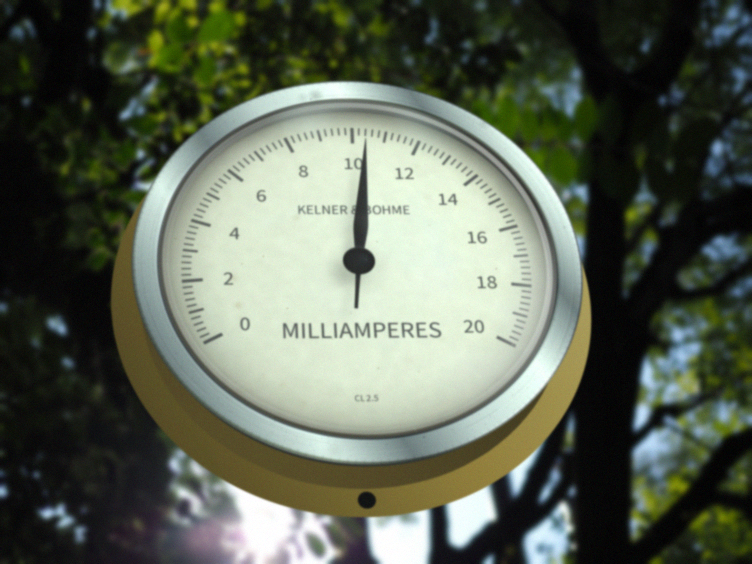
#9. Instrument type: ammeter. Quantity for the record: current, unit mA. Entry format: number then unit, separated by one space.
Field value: 10.4 mA
